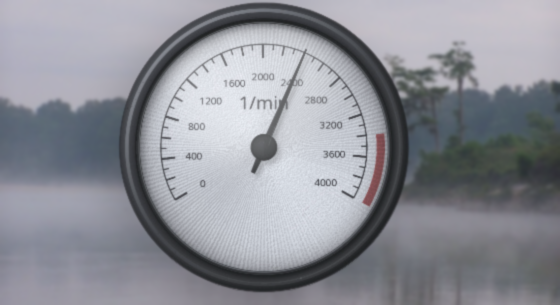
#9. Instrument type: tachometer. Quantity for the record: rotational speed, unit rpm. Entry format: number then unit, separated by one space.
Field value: 2400 rpm
